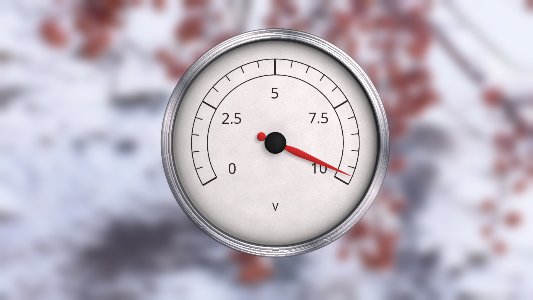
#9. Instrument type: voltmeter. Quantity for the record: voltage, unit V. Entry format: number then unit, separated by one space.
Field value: 9.75 V
